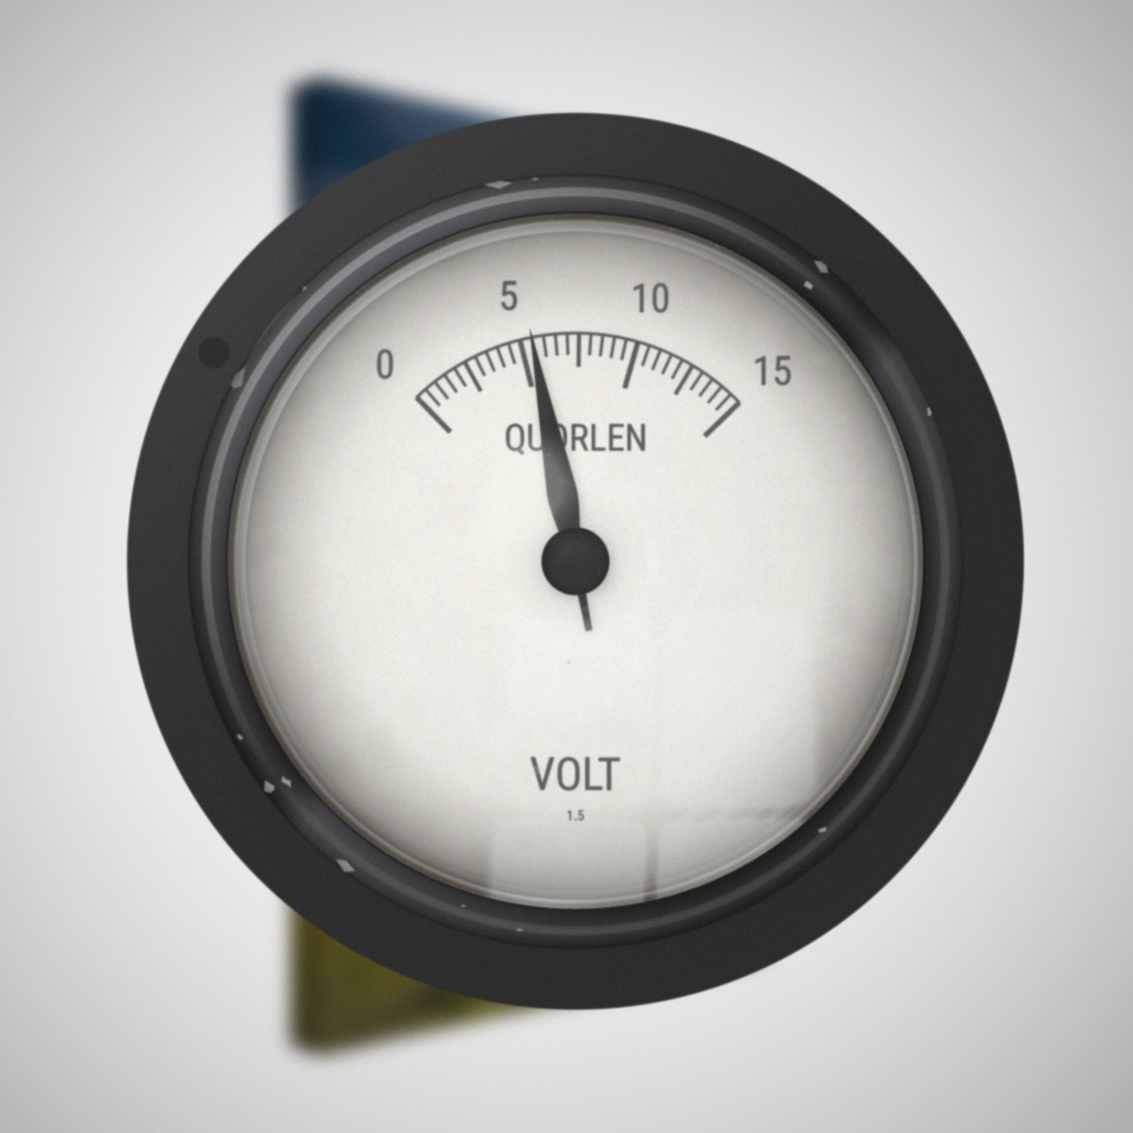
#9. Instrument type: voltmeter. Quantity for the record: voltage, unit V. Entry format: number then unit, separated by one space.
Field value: 5.5 V
